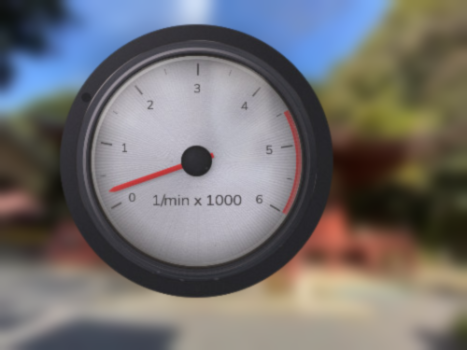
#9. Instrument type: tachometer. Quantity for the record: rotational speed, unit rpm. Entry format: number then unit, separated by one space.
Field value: 250 rpm
